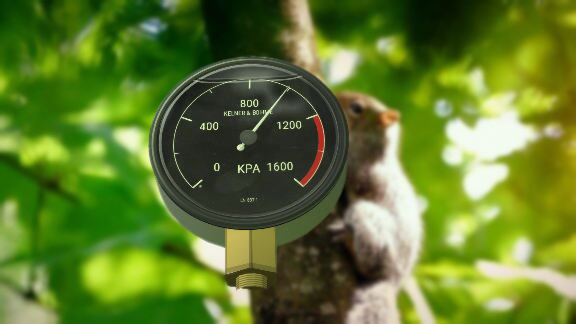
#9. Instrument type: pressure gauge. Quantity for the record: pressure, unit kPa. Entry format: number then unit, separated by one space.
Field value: 1000 kPa
